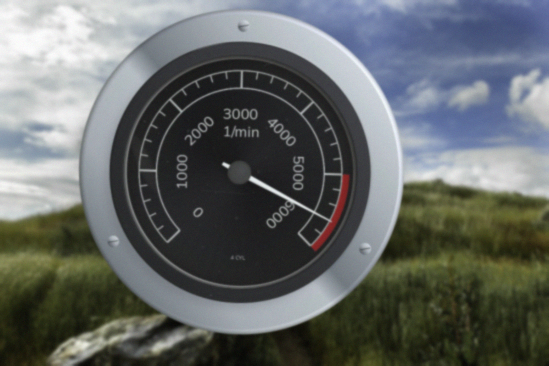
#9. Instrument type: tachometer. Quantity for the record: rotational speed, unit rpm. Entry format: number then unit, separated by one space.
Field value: 5600 rpm
